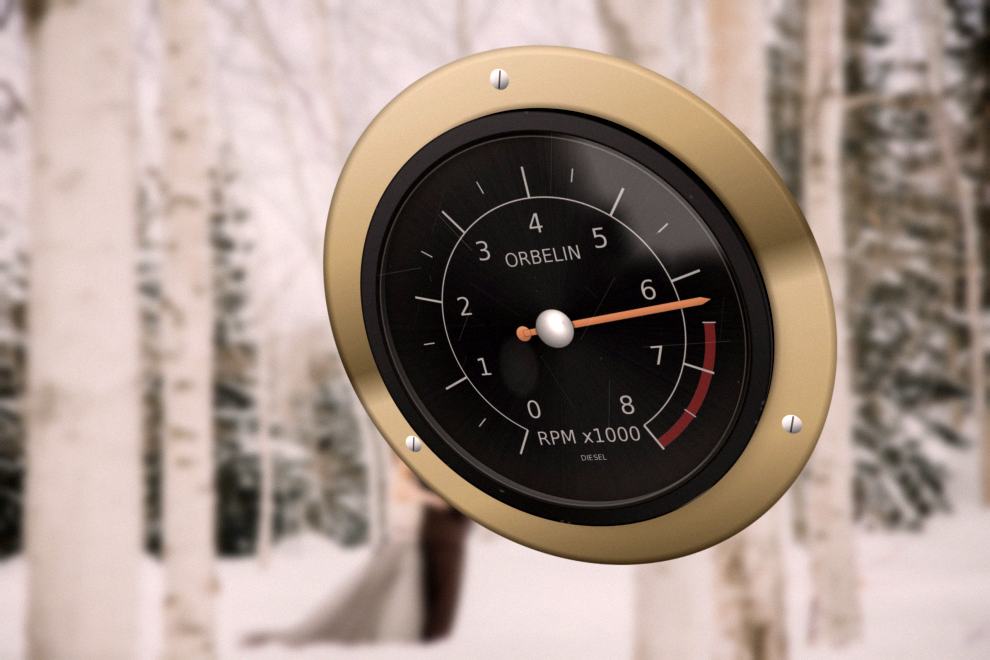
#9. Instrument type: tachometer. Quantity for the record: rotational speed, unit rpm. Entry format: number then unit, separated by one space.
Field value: 6250 rpm
